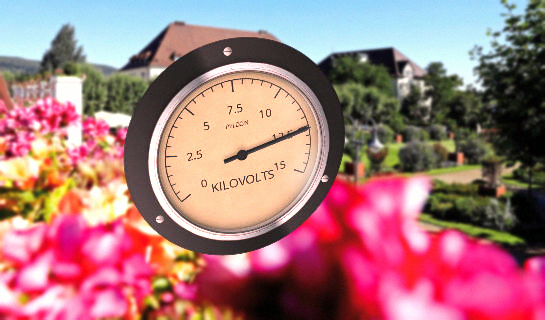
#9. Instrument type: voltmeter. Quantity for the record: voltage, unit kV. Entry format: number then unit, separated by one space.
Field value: 12.5 kV
